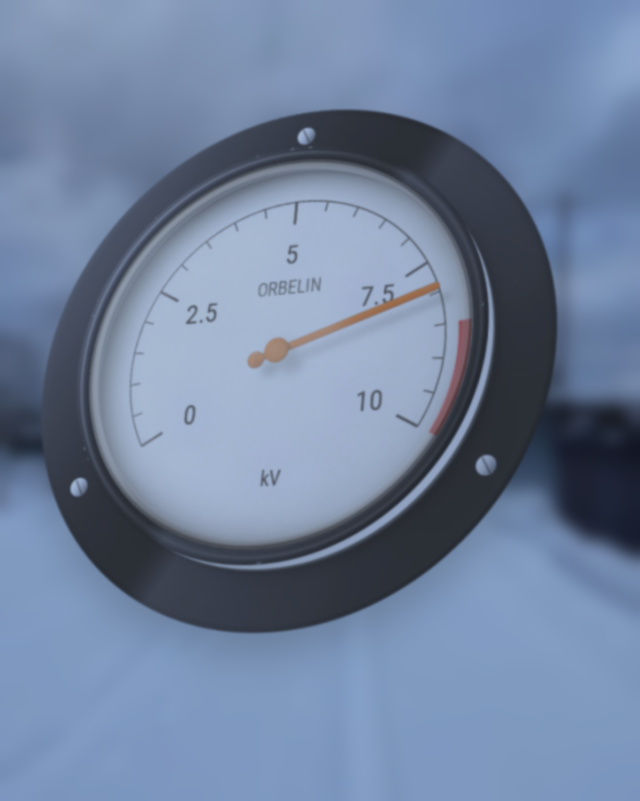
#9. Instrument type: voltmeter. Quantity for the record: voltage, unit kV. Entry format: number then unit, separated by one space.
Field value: 8 kV
